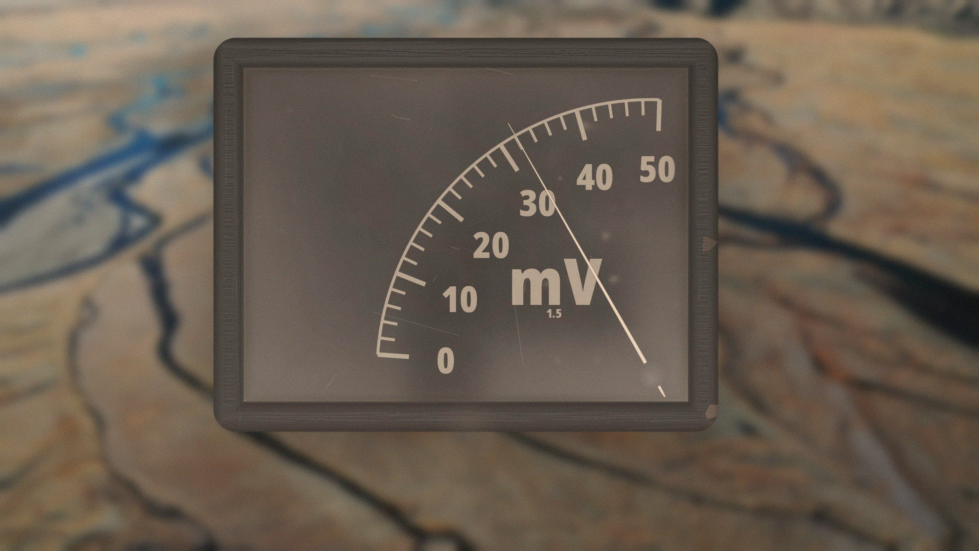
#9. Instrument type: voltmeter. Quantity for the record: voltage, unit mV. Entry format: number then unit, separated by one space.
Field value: 32 mV
